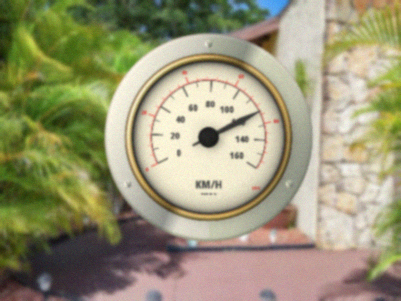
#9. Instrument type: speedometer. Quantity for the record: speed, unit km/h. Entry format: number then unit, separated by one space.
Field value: 120 km/h
